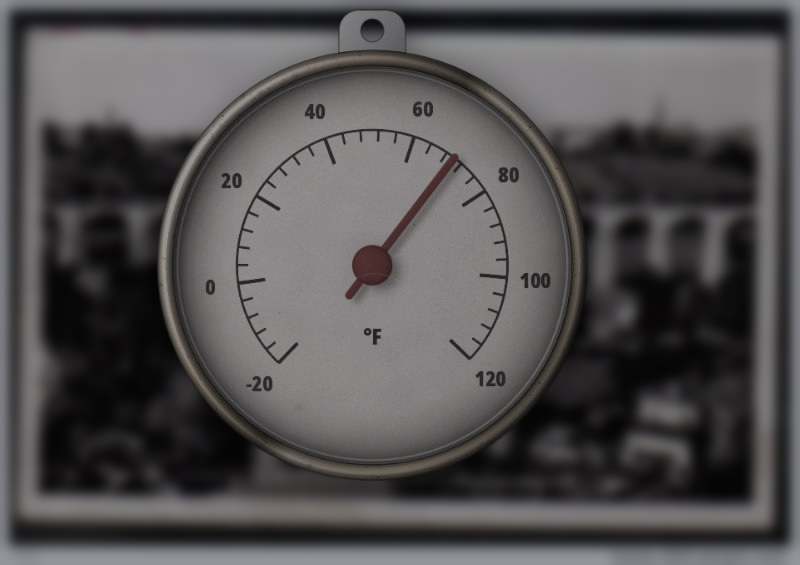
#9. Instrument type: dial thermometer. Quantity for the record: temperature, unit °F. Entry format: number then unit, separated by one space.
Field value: 70 °F
